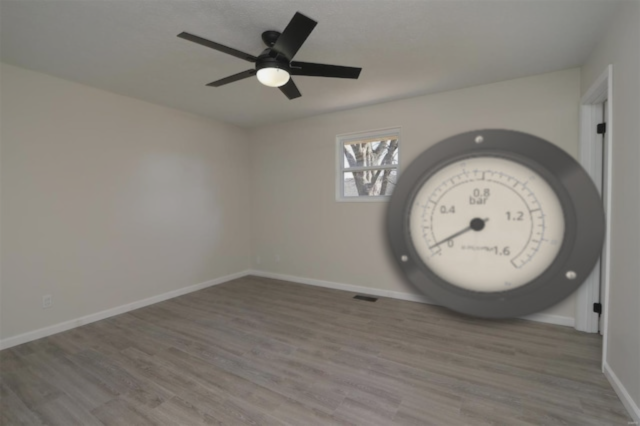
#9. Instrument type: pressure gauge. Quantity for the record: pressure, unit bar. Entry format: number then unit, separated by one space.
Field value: 0.05 bar
